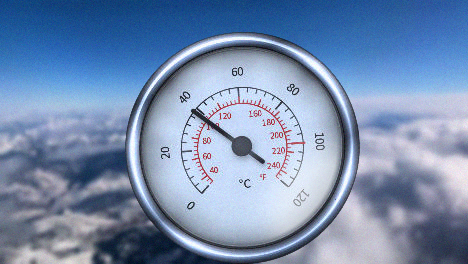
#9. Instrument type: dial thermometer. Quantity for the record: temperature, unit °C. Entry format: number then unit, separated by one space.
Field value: 38 °C
